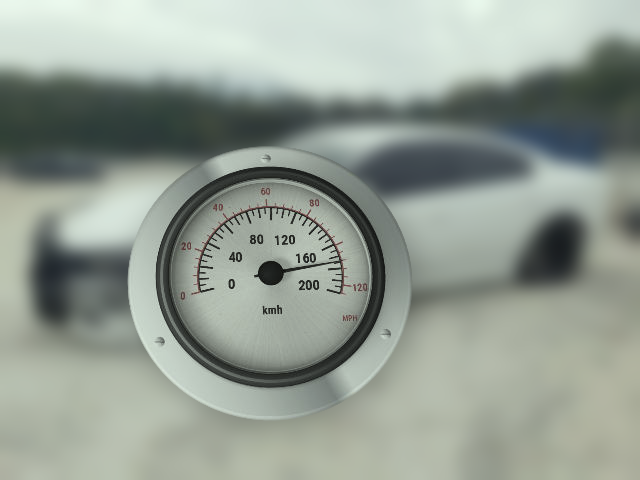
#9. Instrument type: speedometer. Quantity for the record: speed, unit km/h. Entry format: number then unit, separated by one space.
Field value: 175 km/h
